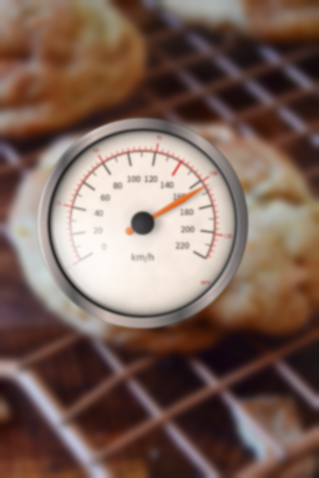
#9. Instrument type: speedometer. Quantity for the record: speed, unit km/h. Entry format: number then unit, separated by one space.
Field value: 165 km/h
